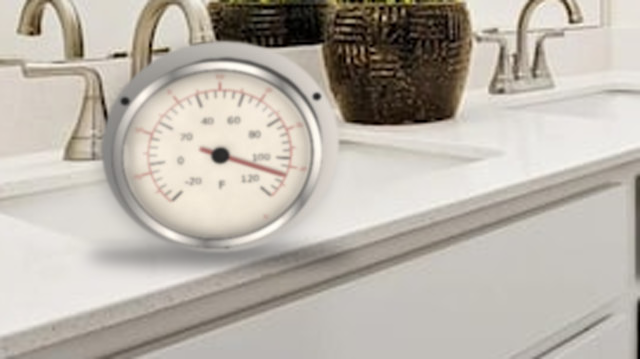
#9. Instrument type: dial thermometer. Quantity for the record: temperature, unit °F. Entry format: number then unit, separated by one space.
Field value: 108 °F
